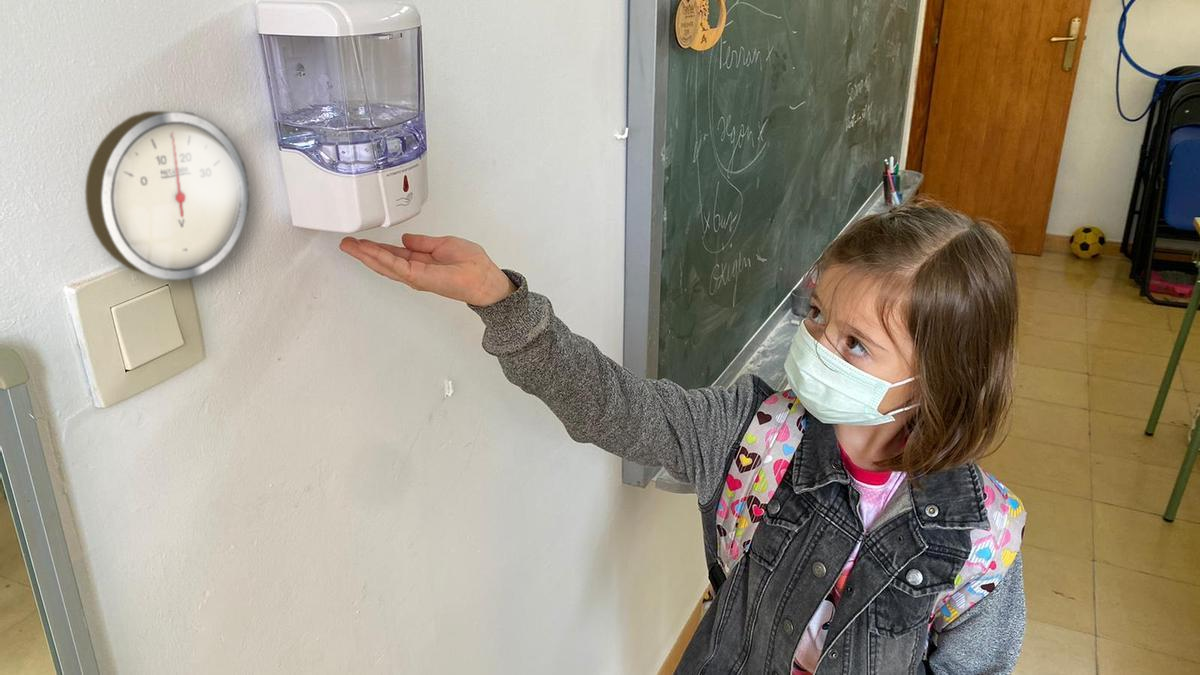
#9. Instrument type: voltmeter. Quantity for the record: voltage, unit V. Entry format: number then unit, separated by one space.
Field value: 15 V
